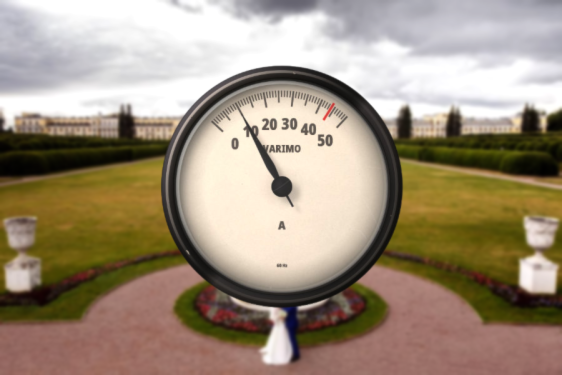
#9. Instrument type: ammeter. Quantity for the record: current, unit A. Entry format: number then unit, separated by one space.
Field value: 10 A
